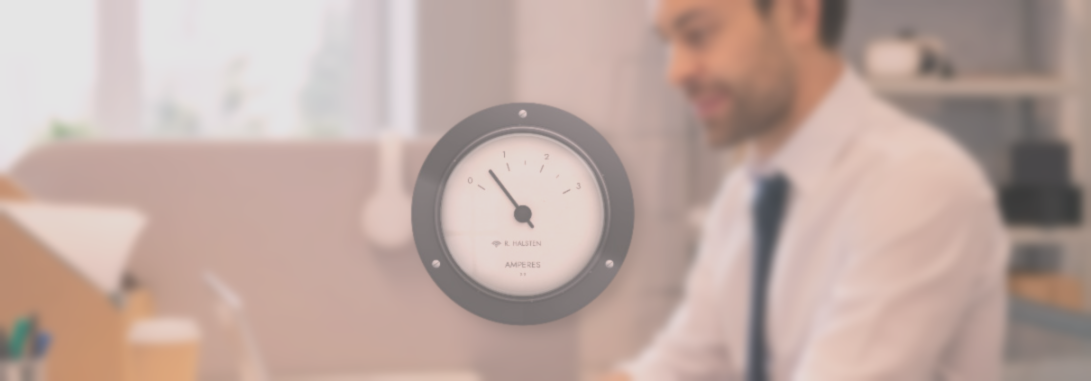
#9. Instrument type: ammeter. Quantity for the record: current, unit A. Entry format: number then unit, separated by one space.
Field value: 0.5 A
